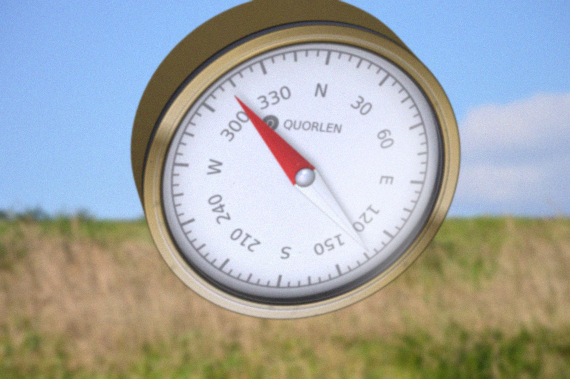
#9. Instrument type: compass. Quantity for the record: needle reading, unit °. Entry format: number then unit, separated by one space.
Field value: 312.5 °
